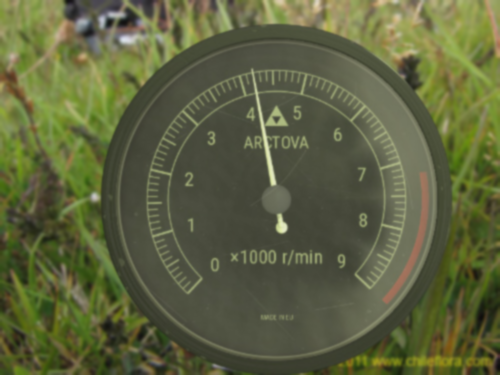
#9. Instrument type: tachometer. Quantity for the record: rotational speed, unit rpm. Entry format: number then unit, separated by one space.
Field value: 4200 rpm
